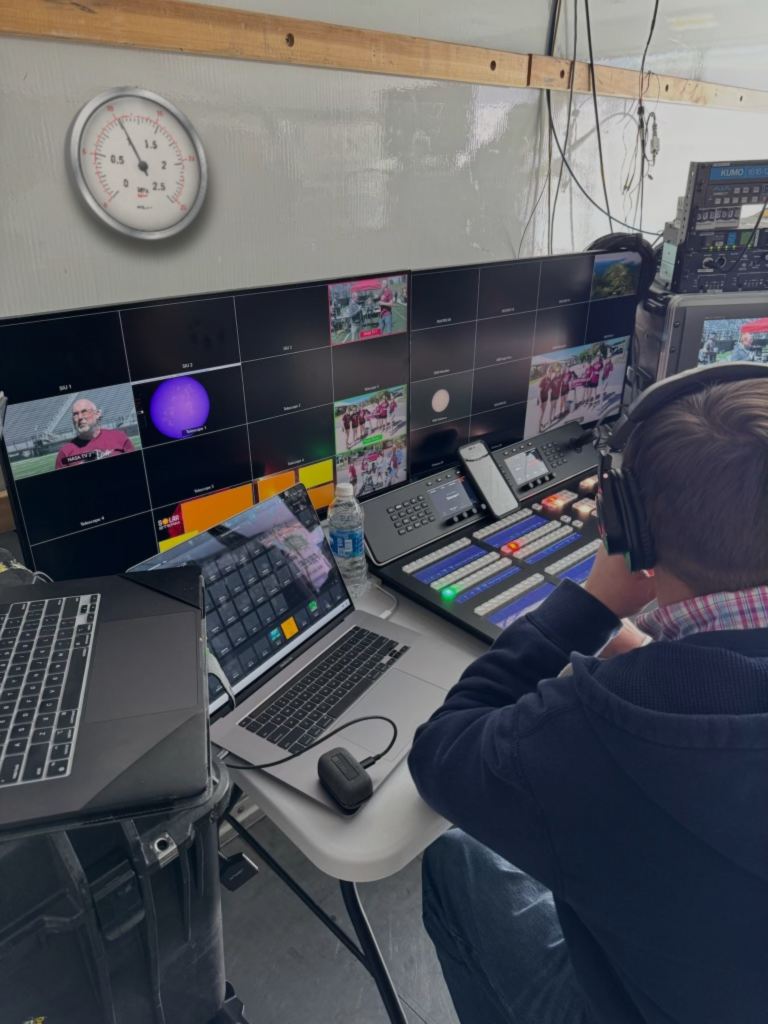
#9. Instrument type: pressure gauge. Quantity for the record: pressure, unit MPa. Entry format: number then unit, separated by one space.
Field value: 1 MPa
